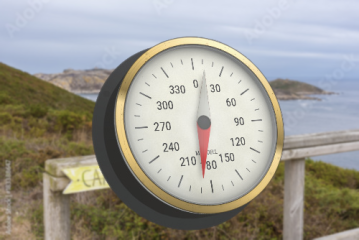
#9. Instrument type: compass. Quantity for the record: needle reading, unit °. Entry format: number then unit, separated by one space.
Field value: 190 °
